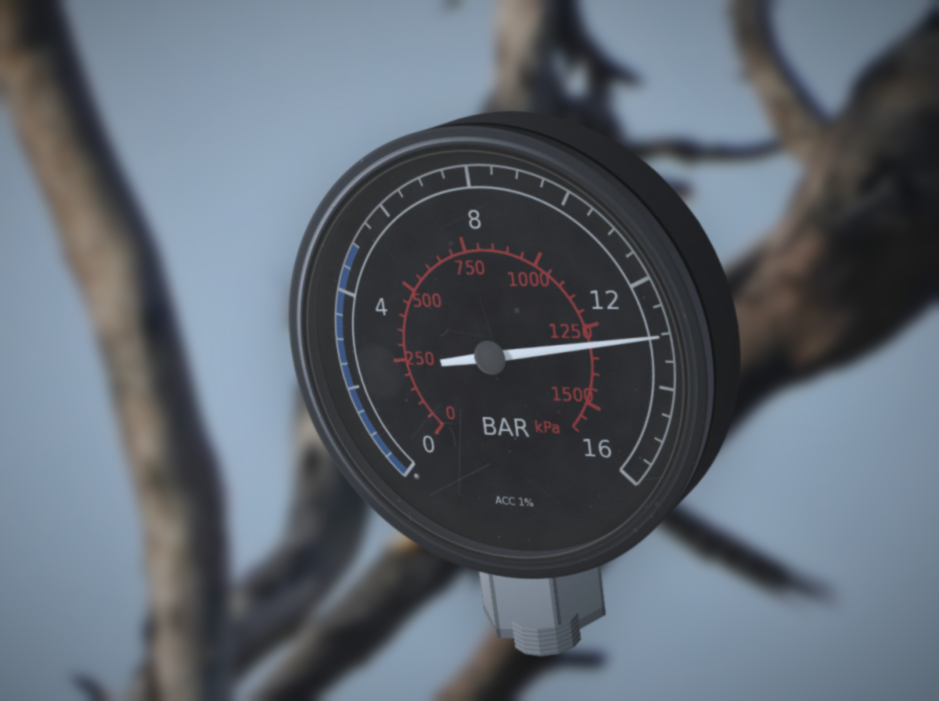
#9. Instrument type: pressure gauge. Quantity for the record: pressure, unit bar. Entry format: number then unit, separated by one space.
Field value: 13 bar
